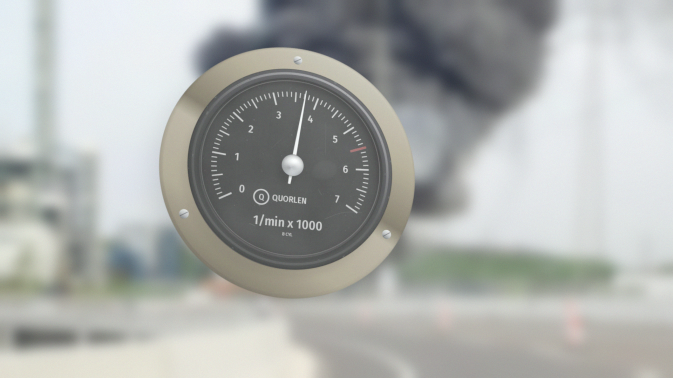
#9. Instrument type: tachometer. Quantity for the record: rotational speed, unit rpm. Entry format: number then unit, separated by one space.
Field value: 3700 rpm
